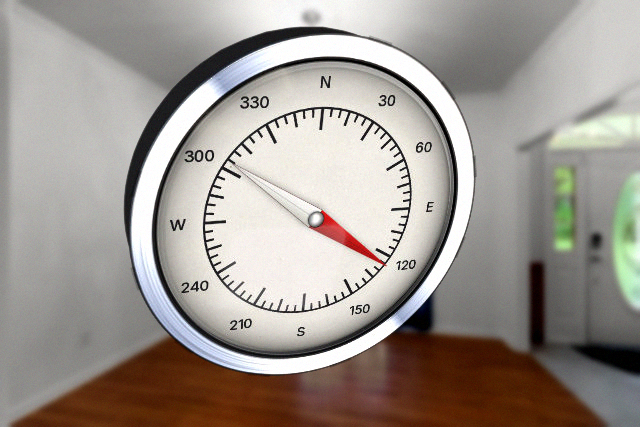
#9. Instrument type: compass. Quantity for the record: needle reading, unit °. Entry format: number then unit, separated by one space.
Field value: 125 °
